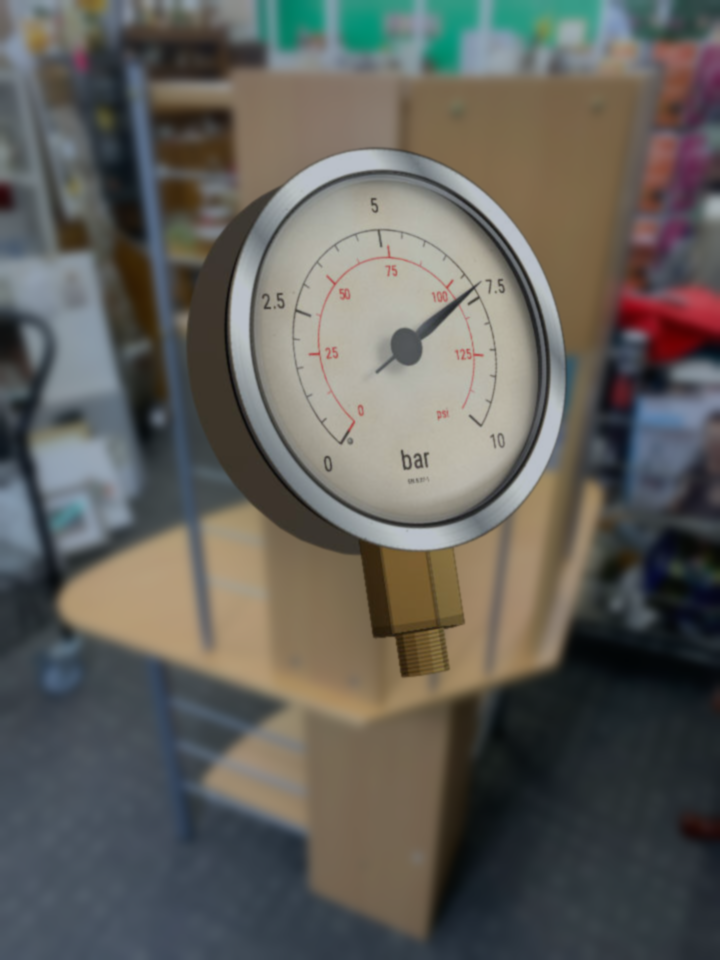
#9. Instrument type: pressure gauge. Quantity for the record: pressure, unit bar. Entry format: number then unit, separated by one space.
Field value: 7.25 bar
